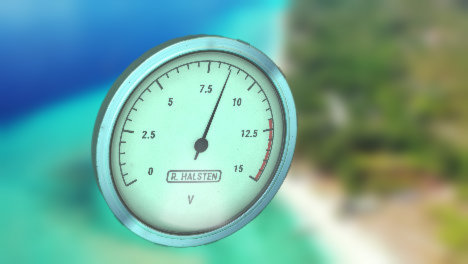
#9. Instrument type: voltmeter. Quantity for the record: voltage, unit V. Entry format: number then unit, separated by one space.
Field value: 8.5 V
